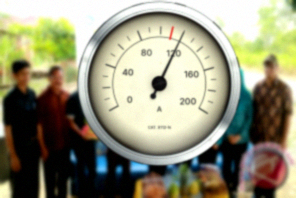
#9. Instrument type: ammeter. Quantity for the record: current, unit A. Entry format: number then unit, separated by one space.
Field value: 120 A
